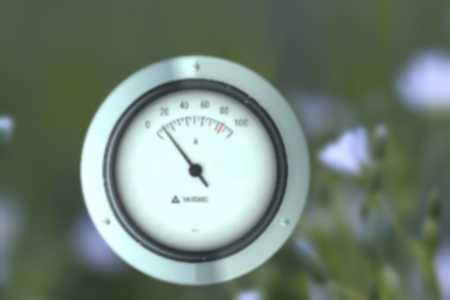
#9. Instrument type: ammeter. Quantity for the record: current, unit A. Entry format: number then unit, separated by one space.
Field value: 10 A
